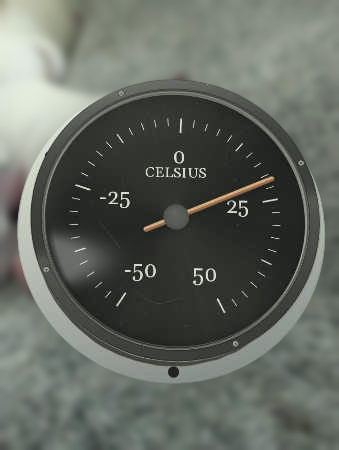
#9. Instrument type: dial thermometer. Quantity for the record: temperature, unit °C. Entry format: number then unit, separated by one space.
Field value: 21.25 °C
